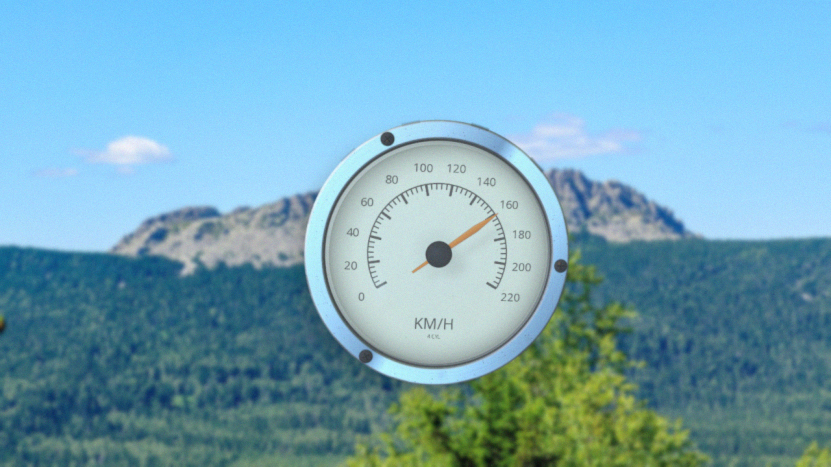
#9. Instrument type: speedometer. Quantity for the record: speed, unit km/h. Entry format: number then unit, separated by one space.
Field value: 160 km/h
